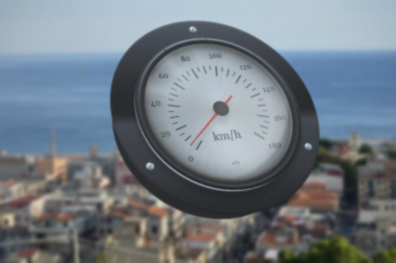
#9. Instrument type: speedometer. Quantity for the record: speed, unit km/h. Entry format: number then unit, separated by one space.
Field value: 5 km/h
